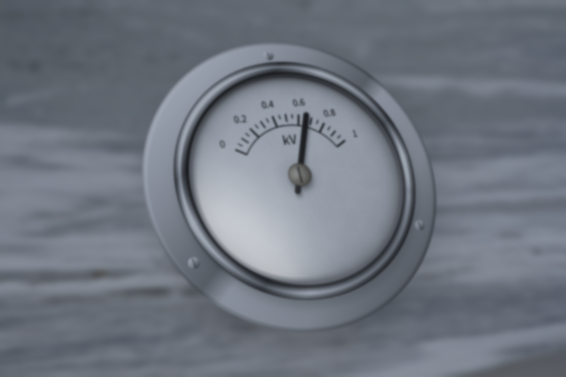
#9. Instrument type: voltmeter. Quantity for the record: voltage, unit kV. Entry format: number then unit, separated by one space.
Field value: 0.65 kV
